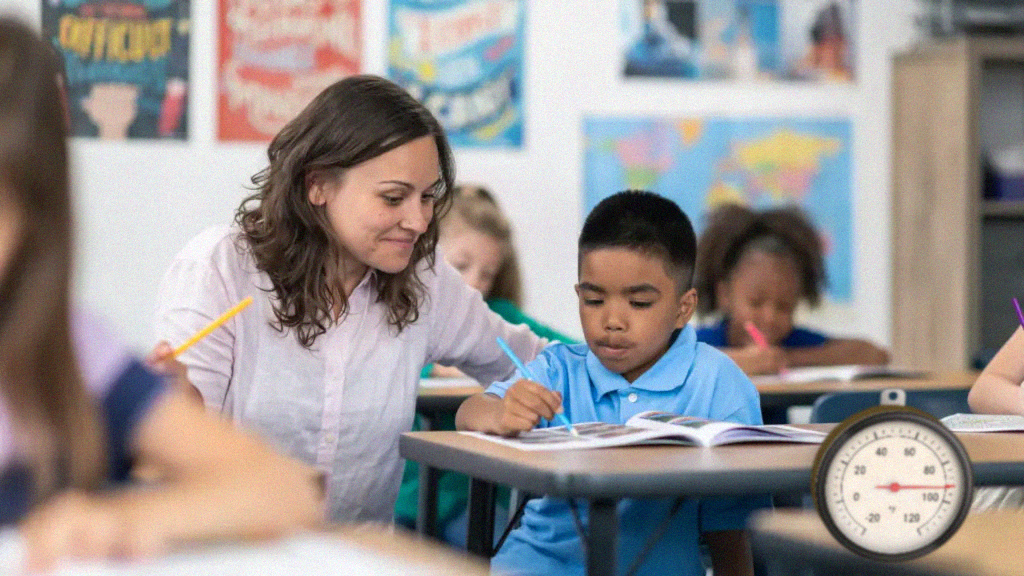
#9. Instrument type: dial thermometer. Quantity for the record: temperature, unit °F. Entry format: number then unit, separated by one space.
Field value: 92 °F
